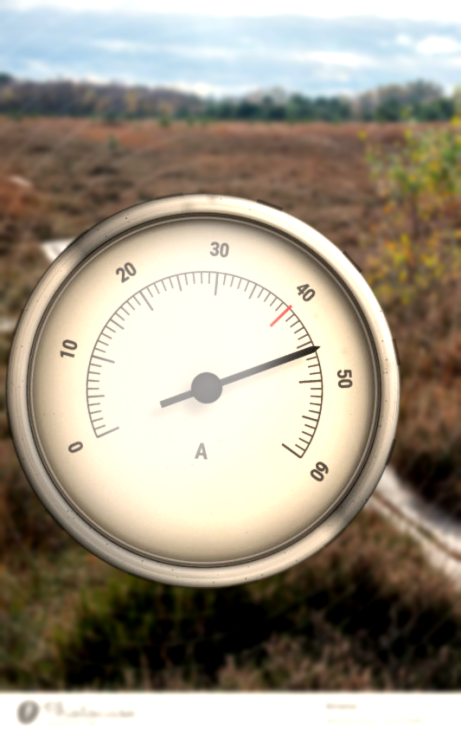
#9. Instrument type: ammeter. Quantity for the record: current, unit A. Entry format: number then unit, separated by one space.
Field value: 46 A
